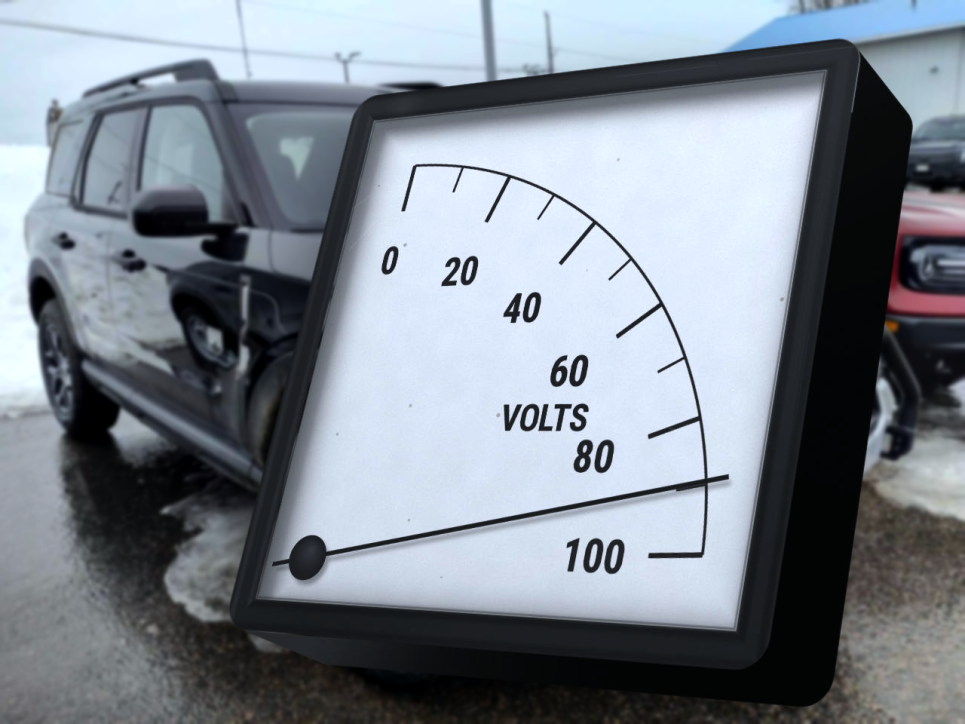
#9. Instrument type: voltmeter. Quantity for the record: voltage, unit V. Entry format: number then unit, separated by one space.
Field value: 90 V
